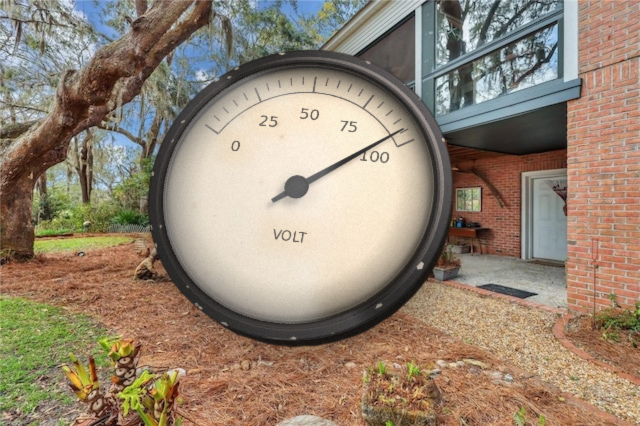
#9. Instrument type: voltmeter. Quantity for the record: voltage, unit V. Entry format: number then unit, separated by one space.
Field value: 95 V
